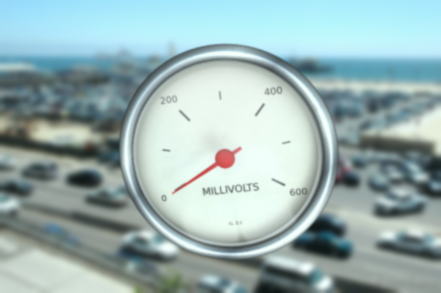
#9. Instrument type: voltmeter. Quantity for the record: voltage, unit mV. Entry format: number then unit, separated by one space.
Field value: 0 mV
